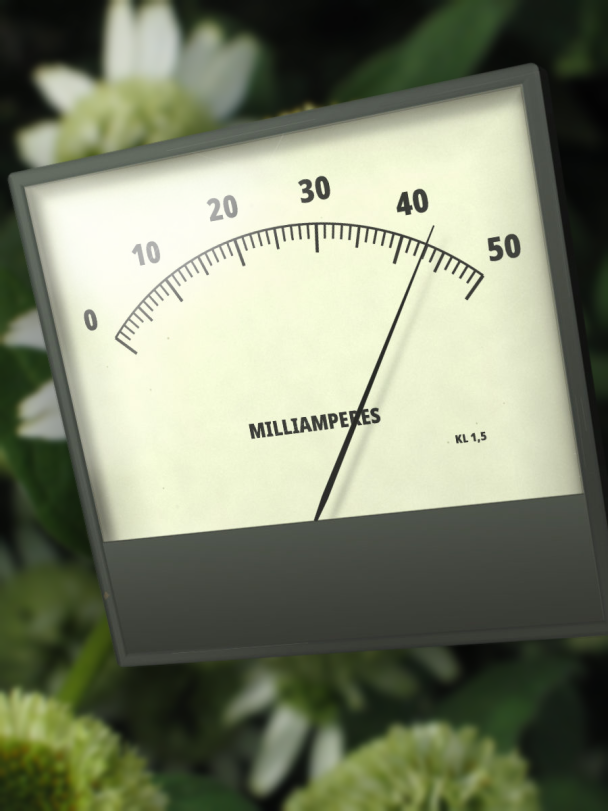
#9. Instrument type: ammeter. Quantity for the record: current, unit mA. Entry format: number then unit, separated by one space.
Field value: 43 mA
